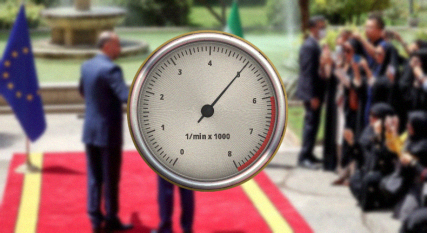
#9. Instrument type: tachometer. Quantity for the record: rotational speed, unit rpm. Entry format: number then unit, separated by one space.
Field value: 5000 rpm
